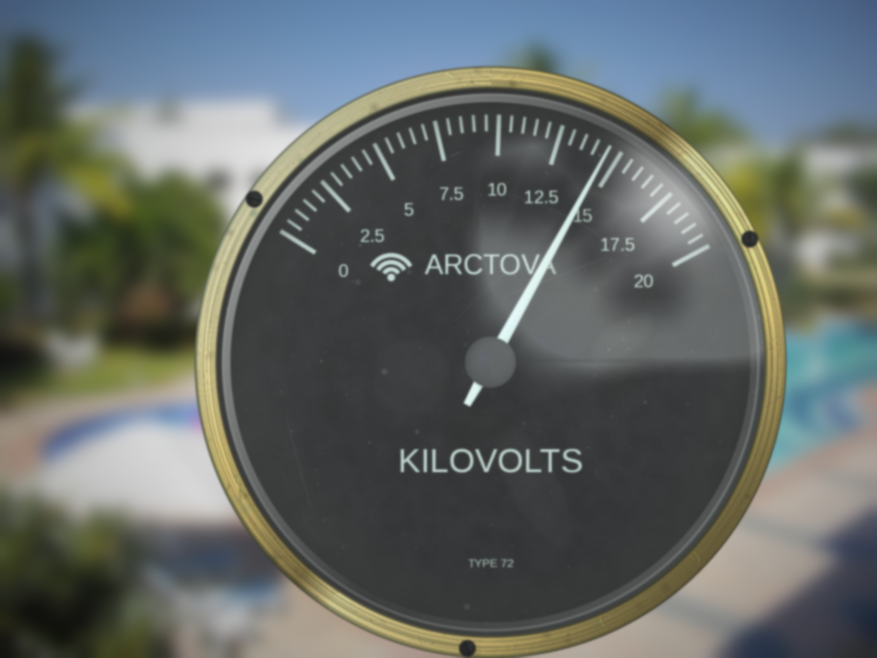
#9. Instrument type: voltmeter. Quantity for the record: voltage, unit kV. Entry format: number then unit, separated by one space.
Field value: 14.5 kV
